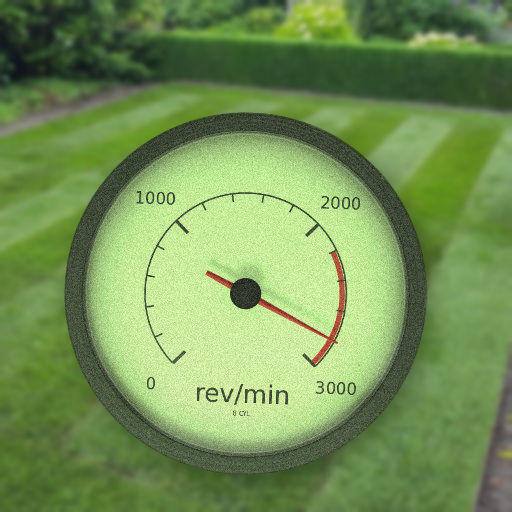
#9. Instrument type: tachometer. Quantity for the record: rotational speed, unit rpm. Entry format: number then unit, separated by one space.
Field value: 2800 rpm
